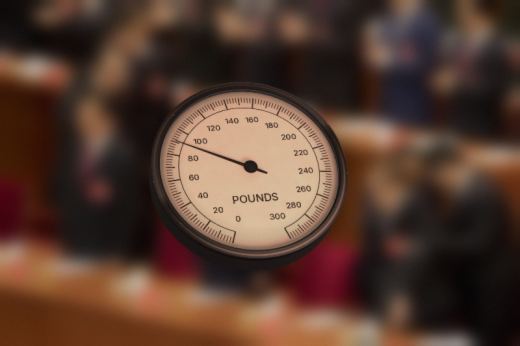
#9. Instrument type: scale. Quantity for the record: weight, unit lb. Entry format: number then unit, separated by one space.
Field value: 90 lb
